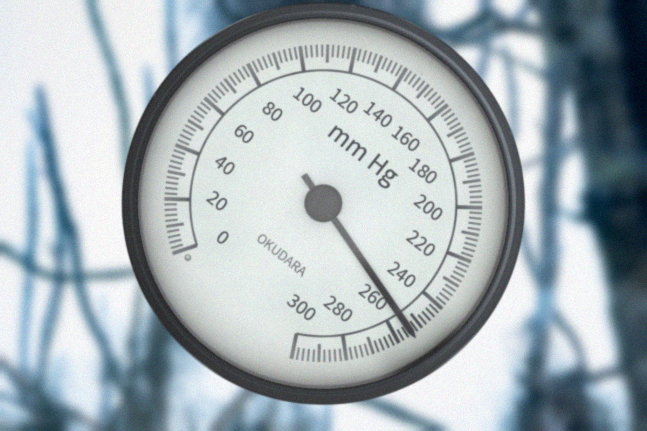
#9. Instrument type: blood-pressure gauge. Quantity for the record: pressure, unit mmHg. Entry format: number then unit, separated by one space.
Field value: 254 mmHg
